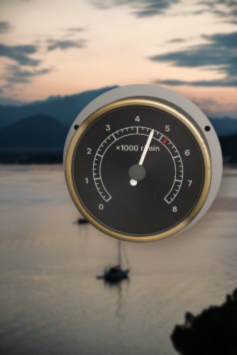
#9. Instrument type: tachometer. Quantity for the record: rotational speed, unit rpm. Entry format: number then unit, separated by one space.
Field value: 4600 rpm
